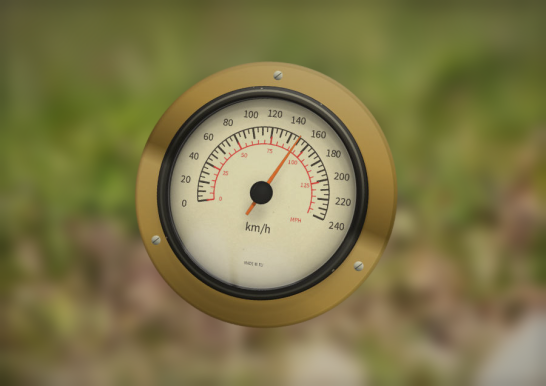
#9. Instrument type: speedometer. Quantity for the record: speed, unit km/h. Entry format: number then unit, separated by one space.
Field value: 150 km/h
